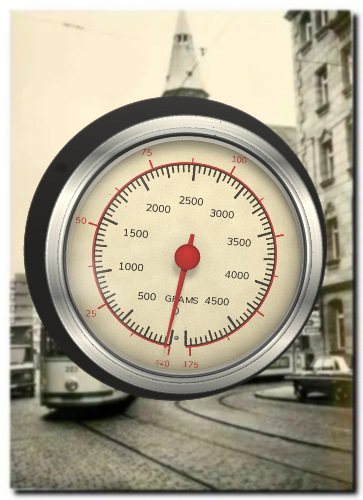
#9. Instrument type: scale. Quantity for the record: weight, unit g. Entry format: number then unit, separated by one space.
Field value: 50 g
